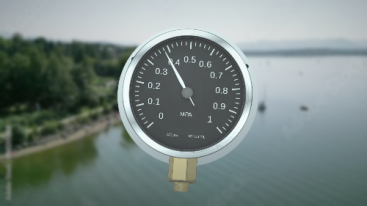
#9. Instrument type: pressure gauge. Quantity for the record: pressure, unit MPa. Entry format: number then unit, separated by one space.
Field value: 0.38 MPa
